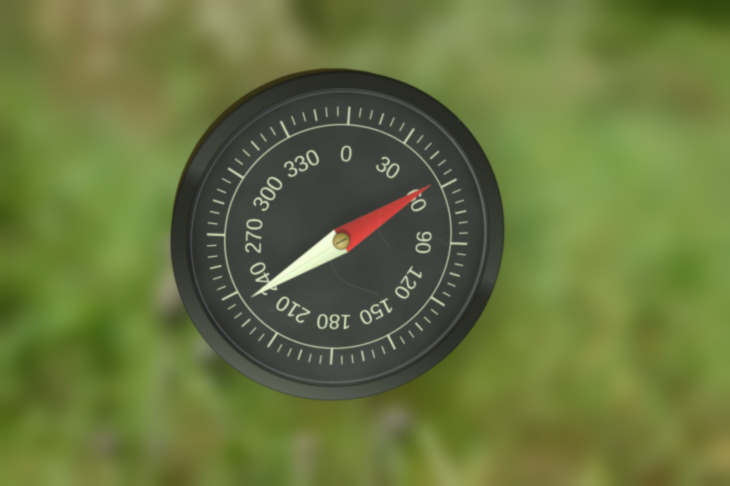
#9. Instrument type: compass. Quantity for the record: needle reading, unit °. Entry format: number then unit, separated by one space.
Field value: 55 °
